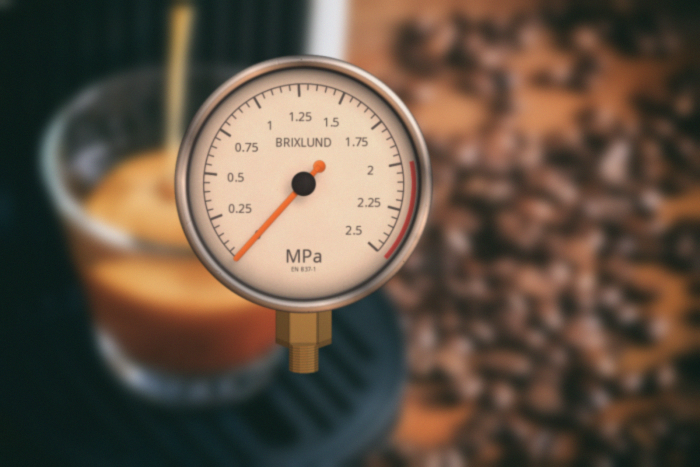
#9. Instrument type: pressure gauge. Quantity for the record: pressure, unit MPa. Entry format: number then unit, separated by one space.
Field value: 0 MPa
